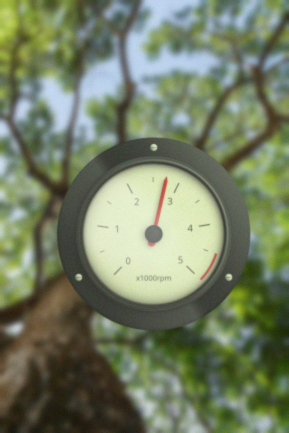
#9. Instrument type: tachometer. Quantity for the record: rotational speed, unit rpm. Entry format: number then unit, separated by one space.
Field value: 2750 rpm
